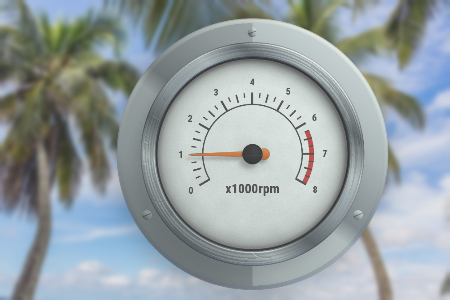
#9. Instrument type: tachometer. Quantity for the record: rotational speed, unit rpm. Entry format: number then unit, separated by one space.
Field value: 1000 rpm
